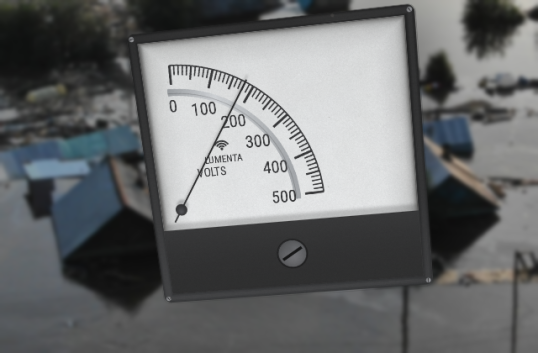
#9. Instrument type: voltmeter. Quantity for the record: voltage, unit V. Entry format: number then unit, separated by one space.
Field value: 180 V
